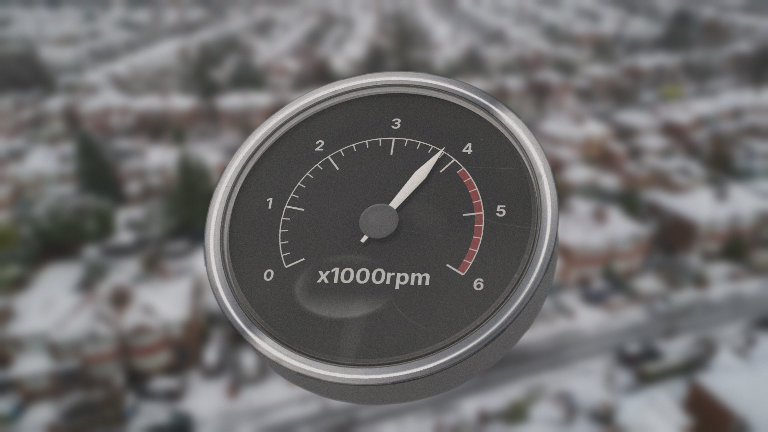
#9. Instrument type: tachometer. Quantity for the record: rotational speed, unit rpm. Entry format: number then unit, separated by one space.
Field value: 3800 rpm
